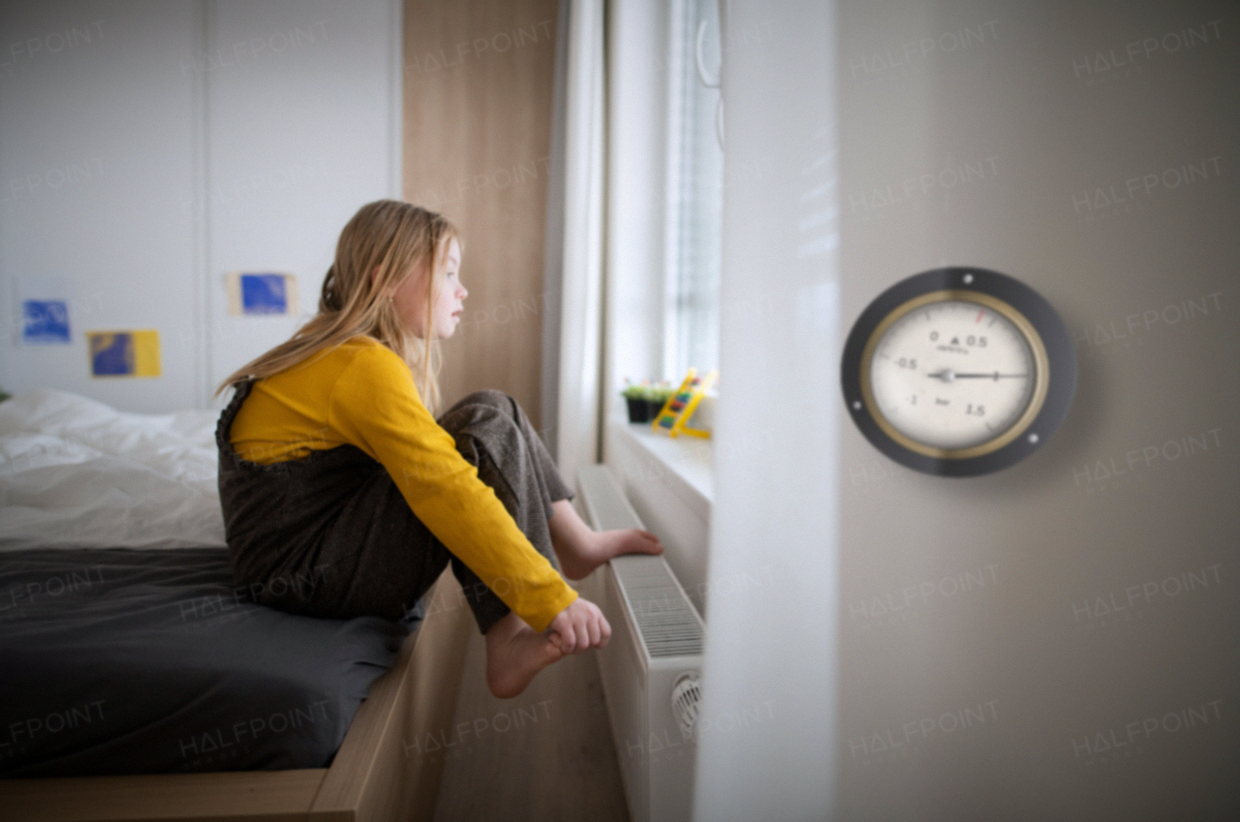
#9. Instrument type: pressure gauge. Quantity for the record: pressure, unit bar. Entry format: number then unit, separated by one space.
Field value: 1 bar
